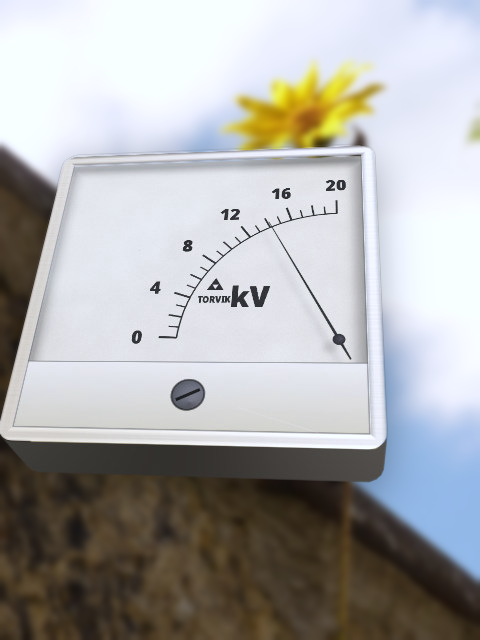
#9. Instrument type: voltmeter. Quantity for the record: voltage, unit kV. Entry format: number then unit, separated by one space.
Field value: 14 kV
